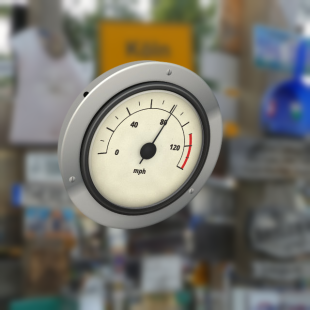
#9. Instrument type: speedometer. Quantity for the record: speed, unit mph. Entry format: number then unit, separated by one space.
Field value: 80 mph
